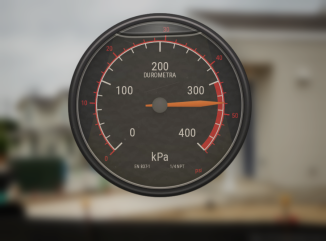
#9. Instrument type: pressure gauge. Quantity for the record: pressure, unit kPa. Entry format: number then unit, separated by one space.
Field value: 330 kPa
